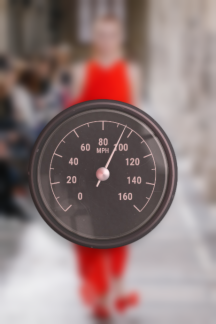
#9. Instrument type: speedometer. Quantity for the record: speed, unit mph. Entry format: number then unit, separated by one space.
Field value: 95 mph
